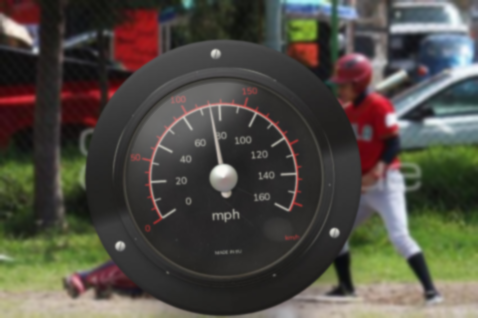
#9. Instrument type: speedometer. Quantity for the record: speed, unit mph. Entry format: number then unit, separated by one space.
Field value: 75 mph
